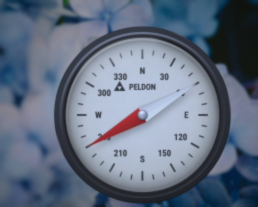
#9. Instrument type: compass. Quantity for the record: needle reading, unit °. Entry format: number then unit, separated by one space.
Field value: 240 °
